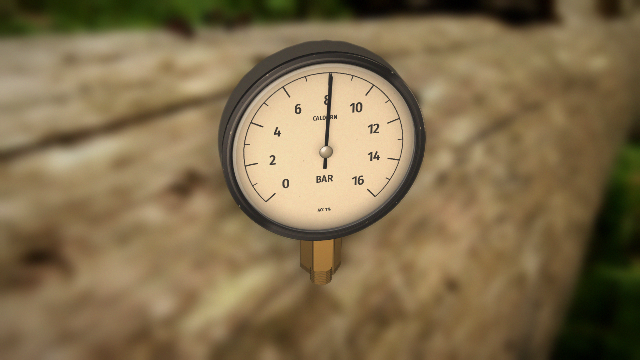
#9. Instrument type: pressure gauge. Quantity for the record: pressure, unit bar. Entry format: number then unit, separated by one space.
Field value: 8 bar
